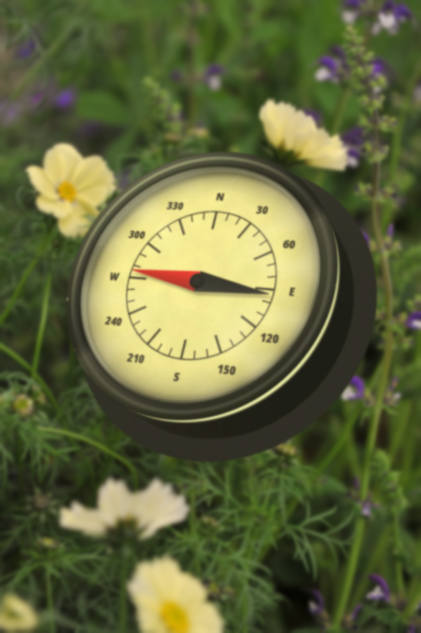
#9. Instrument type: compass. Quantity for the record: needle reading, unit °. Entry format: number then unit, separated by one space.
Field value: 275 °
